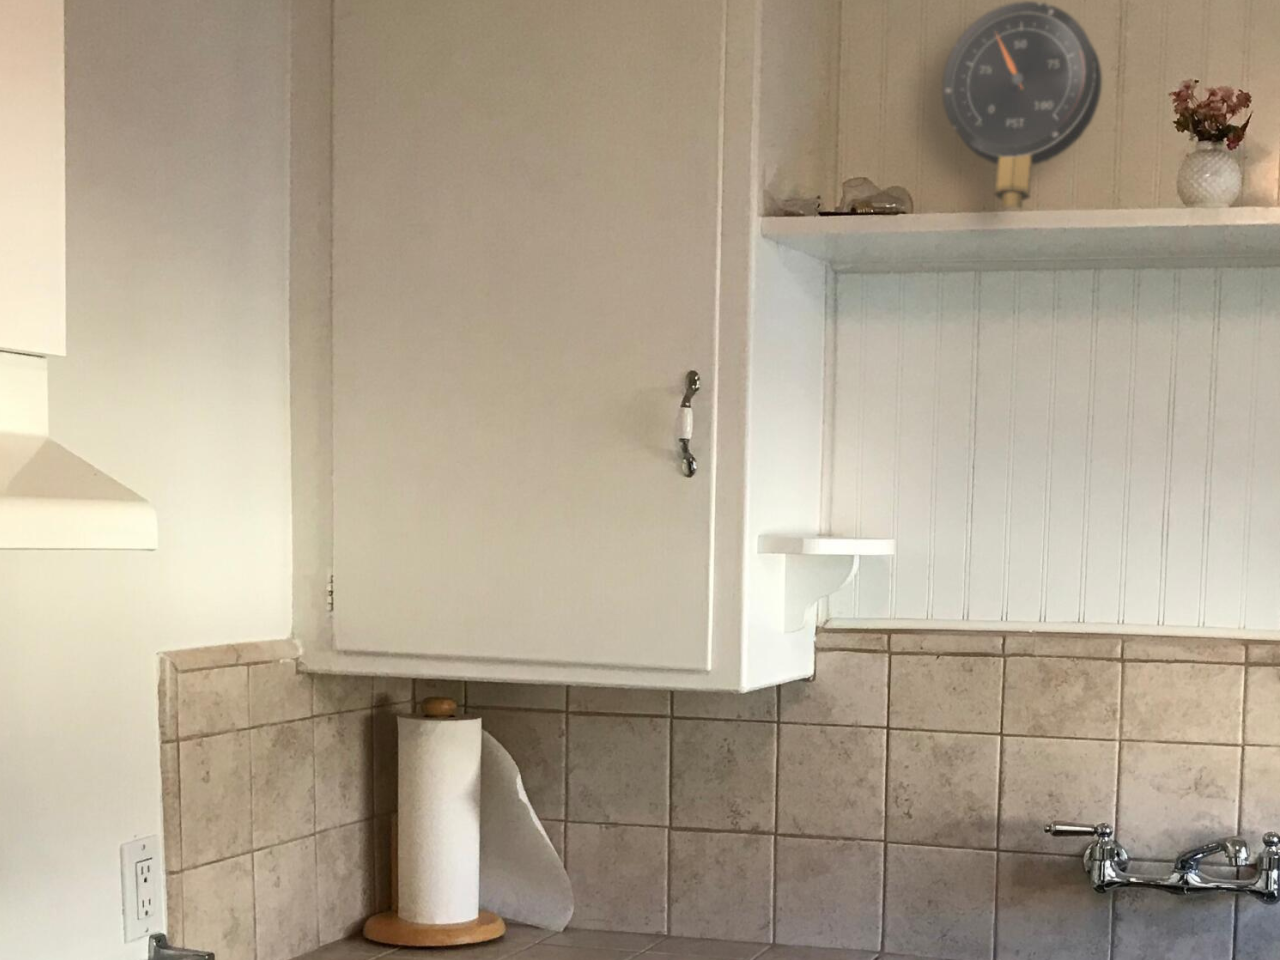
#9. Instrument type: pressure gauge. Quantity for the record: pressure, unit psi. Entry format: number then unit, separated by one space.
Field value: 40 psi
